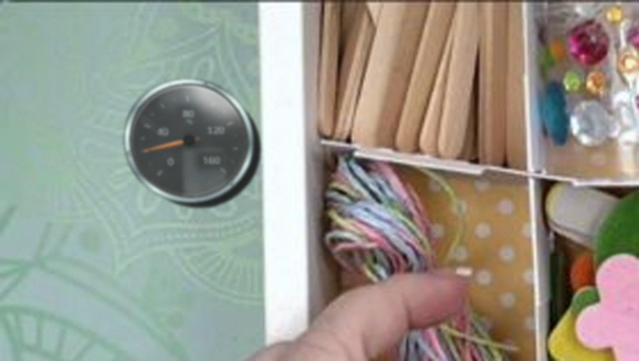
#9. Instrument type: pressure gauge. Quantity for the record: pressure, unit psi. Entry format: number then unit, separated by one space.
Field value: 20 psi
